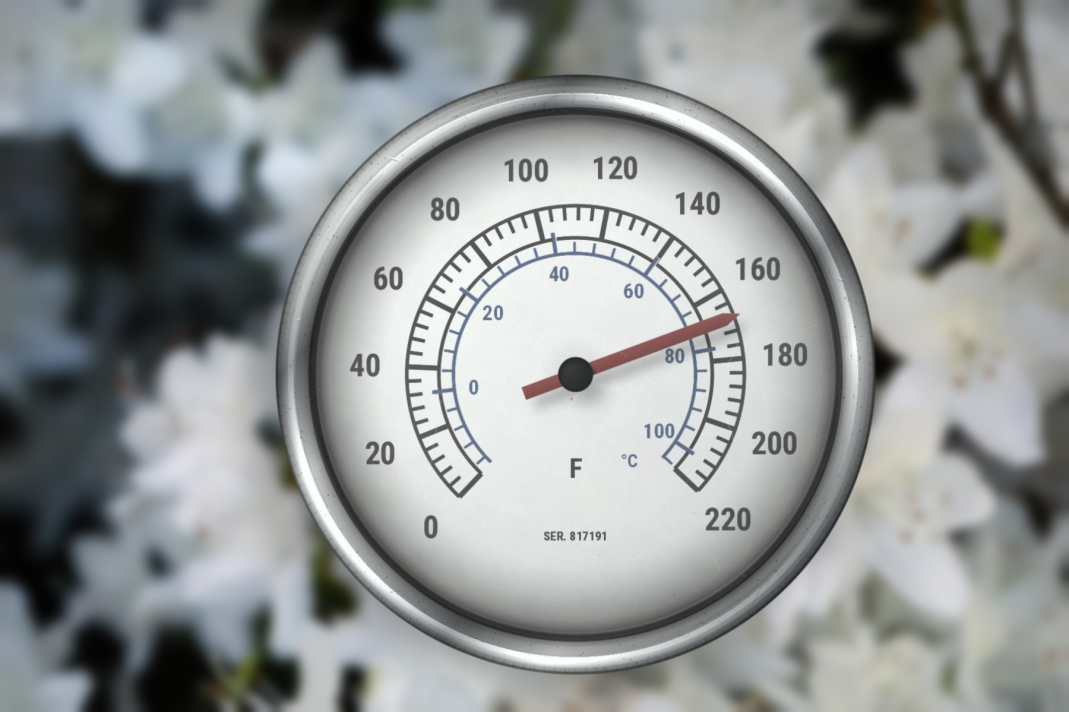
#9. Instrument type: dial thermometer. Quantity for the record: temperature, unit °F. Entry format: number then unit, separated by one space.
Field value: 168 °F
